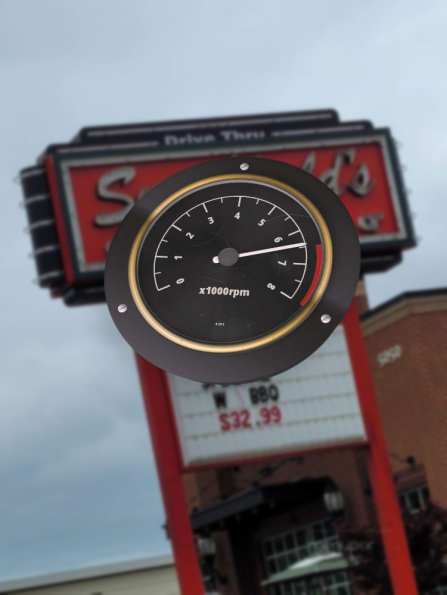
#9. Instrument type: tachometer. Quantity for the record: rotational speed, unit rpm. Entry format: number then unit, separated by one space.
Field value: 6500 rpm
